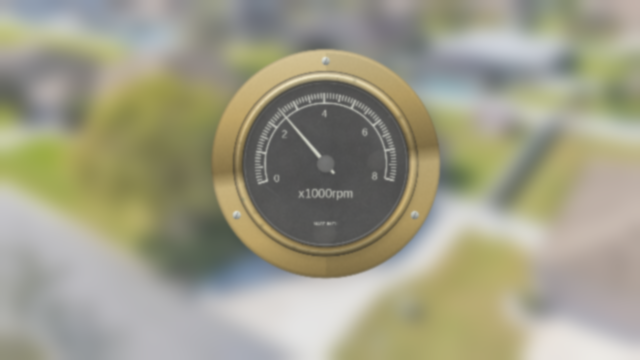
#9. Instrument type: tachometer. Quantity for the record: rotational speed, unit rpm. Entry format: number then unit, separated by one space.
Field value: 2500 rpm
